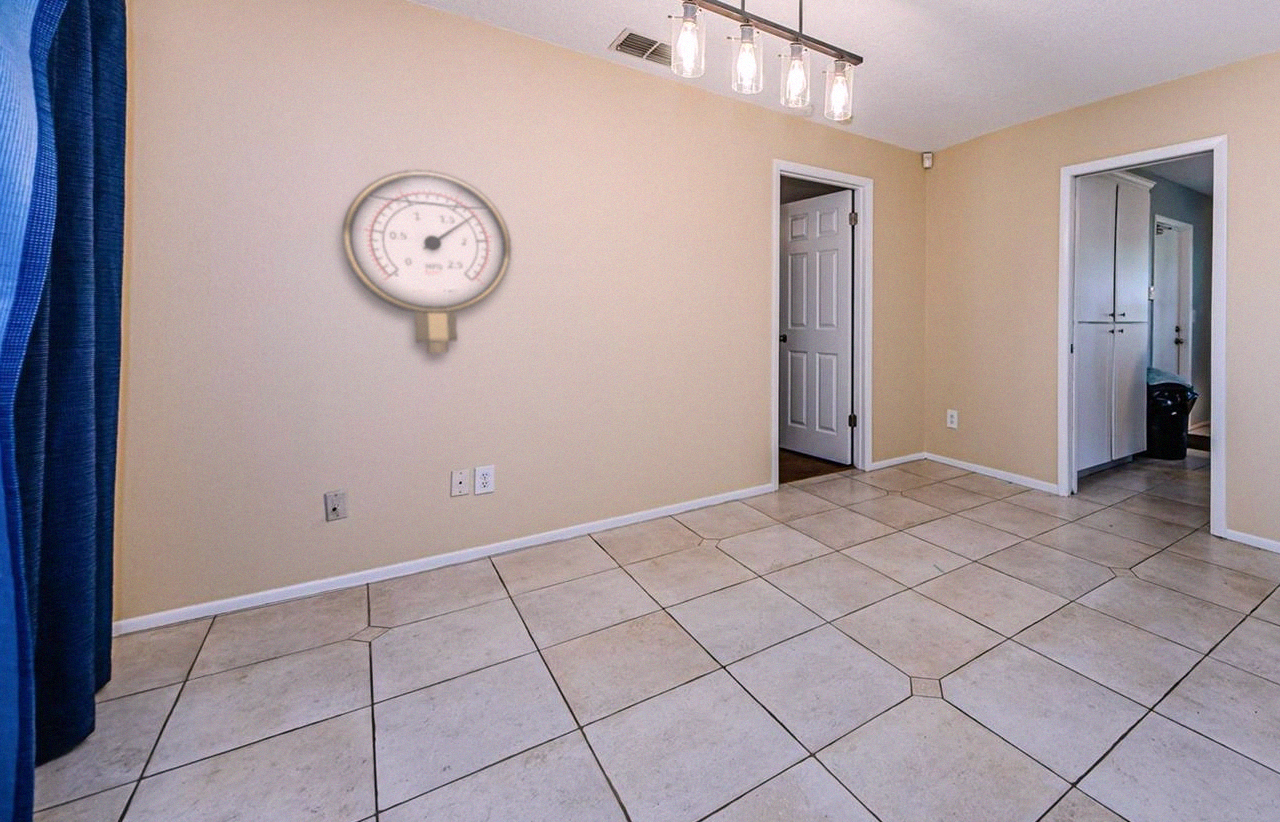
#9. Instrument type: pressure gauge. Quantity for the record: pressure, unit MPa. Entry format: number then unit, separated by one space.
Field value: 1.7 MPa
